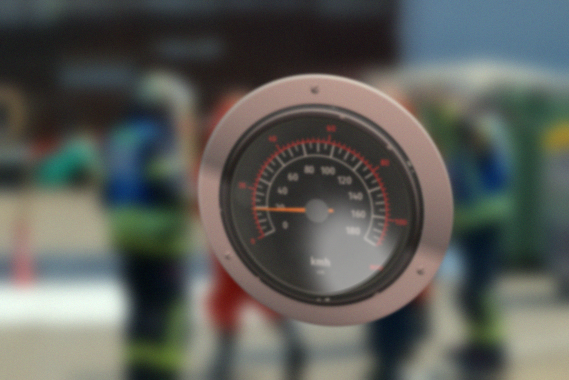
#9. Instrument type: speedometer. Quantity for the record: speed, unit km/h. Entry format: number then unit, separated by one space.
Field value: 20 km/h
